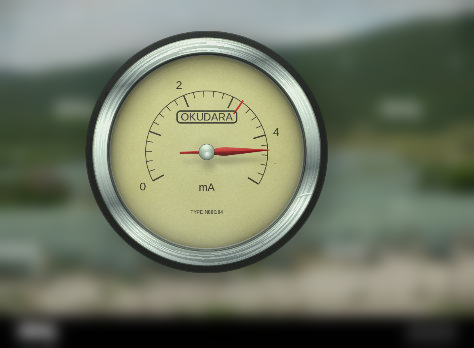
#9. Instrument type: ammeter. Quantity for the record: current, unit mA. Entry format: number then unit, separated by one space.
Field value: 4.3 mA
